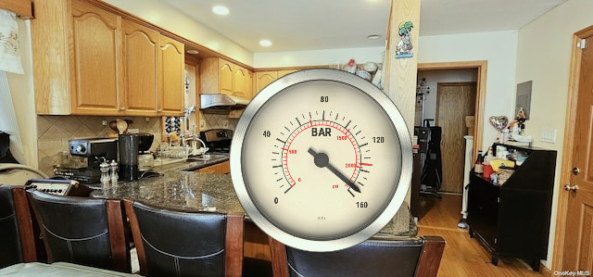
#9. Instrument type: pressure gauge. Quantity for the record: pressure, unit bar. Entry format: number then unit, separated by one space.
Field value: 155 bar
